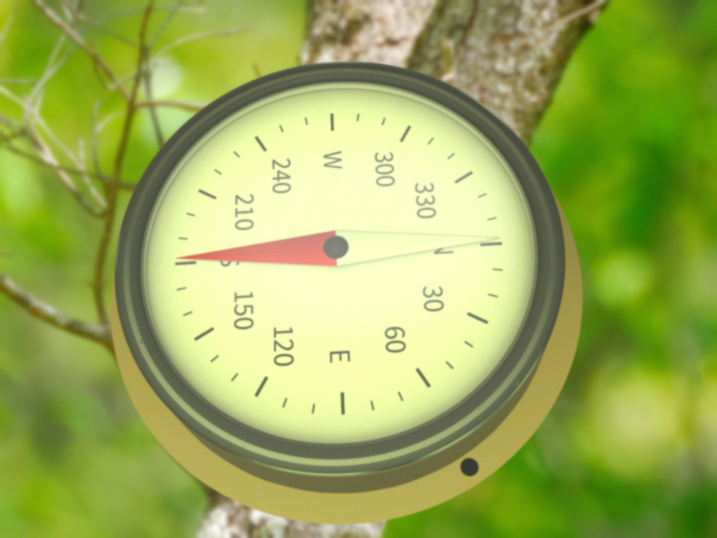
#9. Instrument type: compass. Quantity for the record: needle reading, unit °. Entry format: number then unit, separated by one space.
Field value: 180 °
